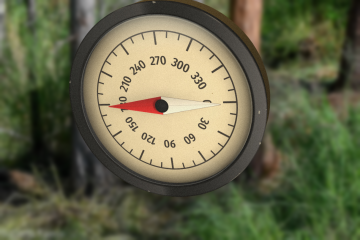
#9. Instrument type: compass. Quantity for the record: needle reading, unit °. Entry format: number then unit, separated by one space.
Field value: 180 °
